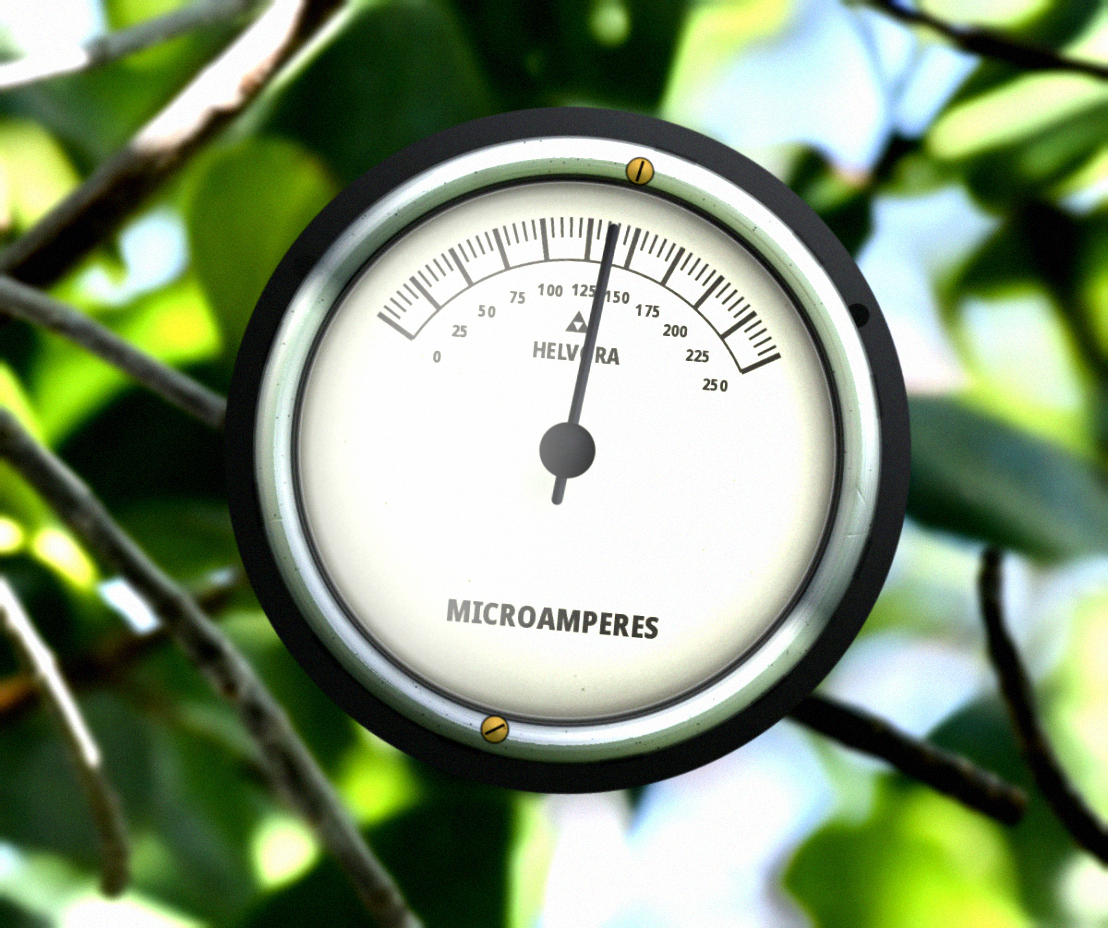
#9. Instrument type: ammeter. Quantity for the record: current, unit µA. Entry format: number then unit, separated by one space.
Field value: 137.5 µA
